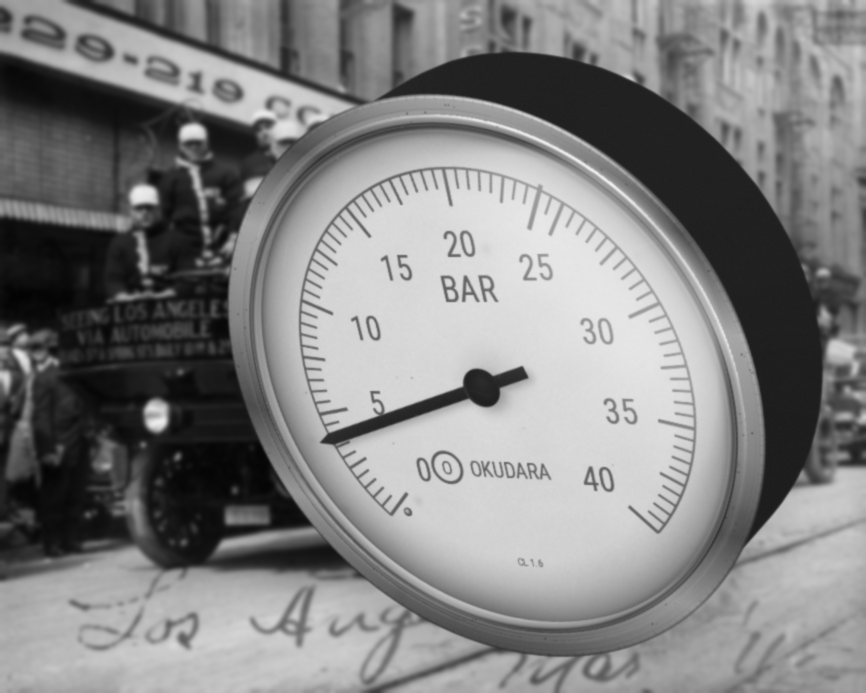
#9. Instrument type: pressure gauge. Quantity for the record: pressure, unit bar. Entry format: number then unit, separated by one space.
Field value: 4 bar
